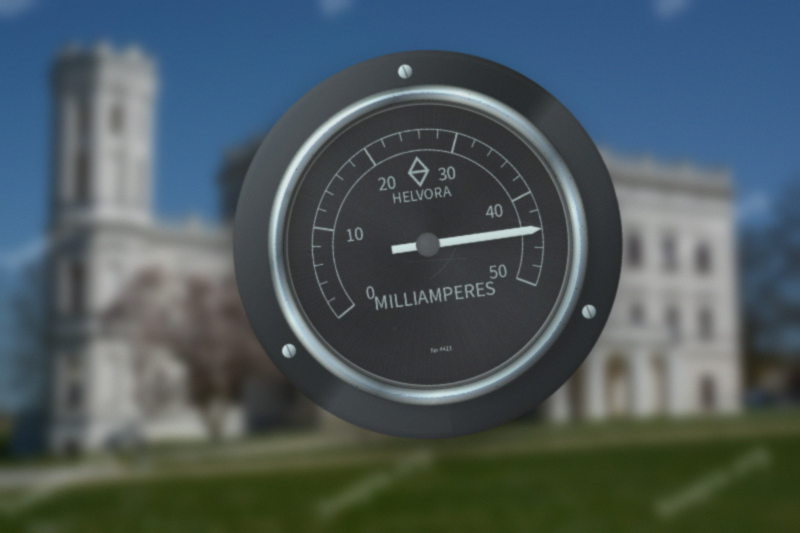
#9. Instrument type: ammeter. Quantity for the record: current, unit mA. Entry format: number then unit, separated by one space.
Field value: 44 mA
